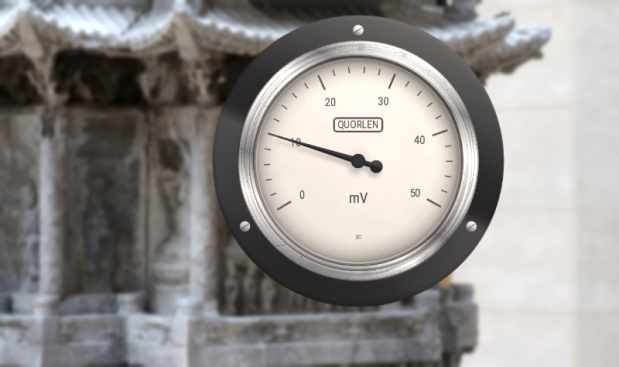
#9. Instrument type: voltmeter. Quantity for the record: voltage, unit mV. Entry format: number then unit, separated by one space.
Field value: 10 mV
